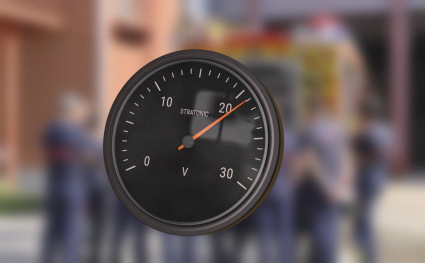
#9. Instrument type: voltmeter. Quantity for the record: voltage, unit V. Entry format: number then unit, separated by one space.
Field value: 21 V
